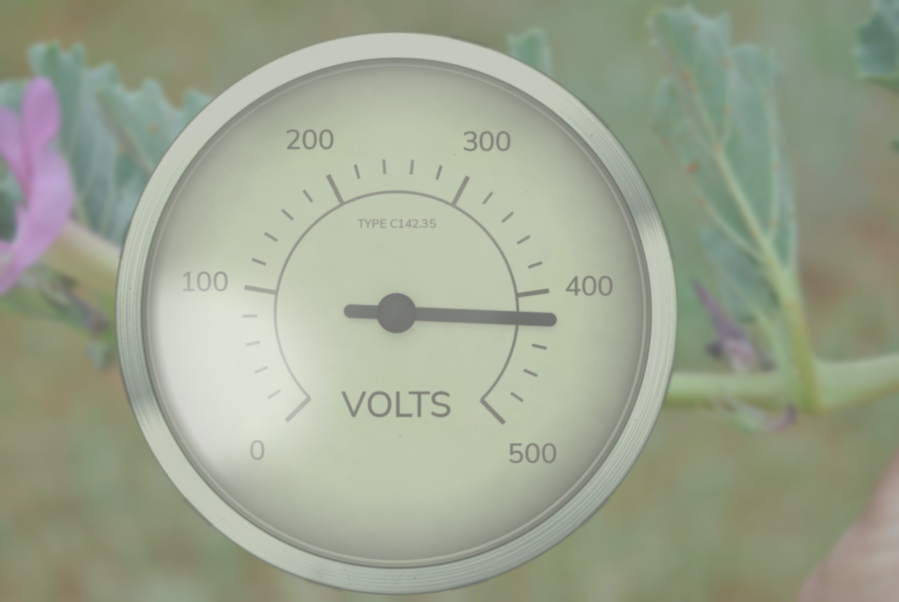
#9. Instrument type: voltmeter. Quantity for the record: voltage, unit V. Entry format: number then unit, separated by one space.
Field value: 420 V
